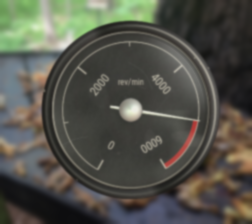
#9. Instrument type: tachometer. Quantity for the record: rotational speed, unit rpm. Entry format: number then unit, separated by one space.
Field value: 5000 rpm
